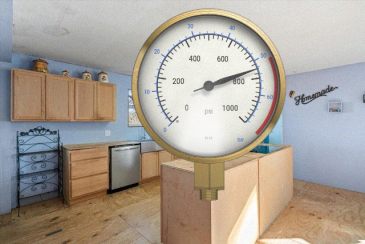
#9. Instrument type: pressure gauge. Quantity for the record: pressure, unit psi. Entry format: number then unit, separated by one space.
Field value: 760 psi
